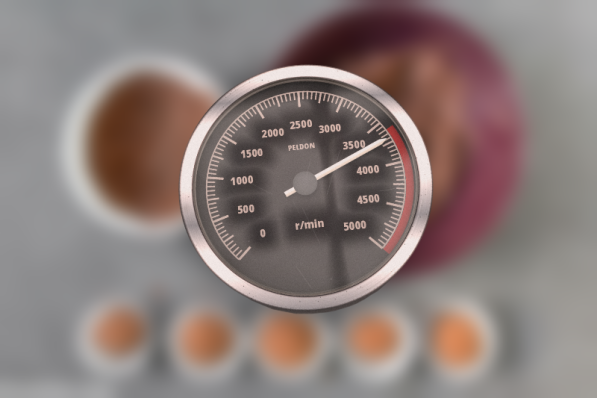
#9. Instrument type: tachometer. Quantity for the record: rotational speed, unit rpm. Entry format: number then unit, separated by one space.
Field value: 3700 rpm
